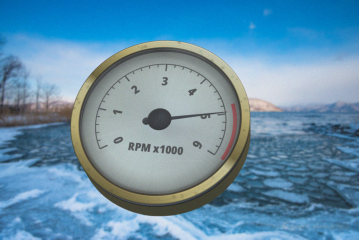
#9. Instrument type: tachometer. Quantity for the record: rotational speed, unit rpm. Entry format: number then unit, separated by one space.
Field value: 5000 rpm
